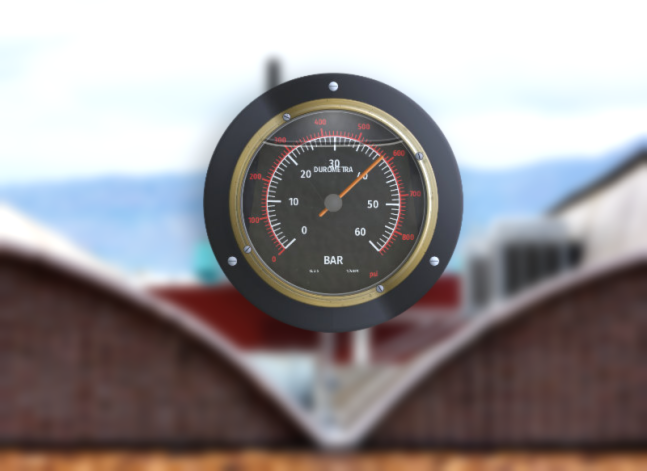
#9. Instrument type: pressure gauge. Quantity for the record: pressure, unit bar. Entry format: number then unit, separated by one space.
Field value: 40 bar
